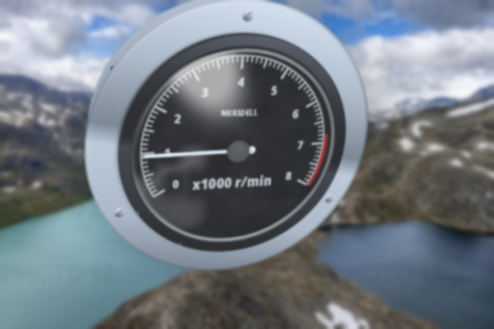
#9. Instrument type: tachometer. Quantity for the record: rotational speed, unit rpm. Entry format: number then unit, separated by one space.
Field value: 1000 rpm
